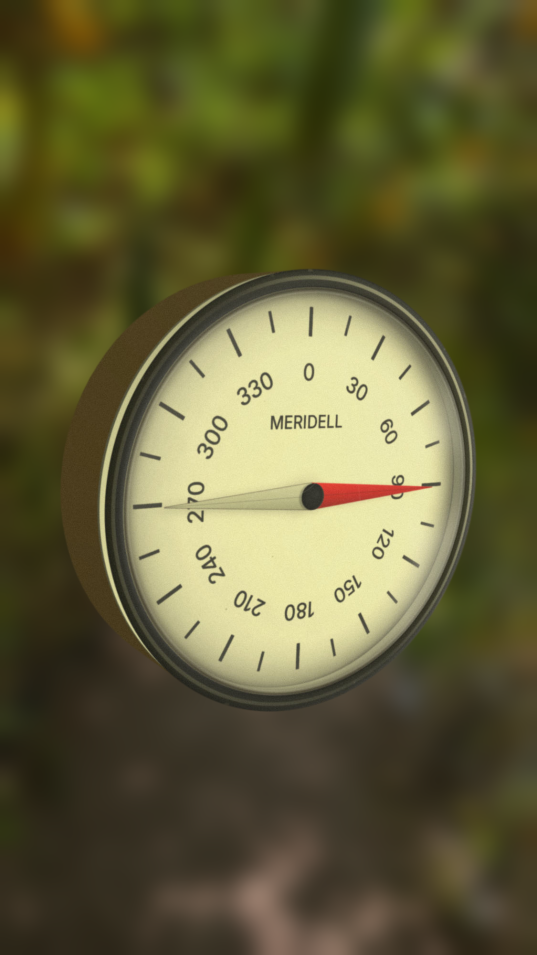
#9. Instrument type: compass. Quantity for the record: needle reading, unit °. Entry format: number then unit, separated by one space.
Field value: 90 °
